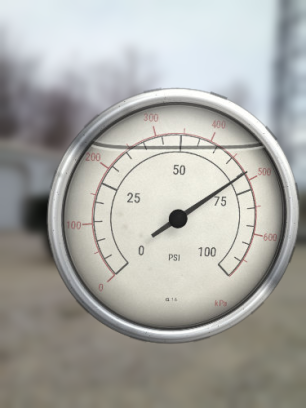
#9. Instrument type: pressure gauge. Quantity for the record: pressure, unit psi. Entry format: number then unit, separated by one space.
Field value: 70 psi
